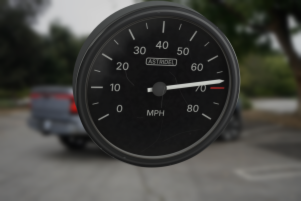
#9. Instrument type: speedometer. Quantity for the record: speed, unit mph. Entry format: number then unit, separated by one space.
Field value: 67.5 mph
